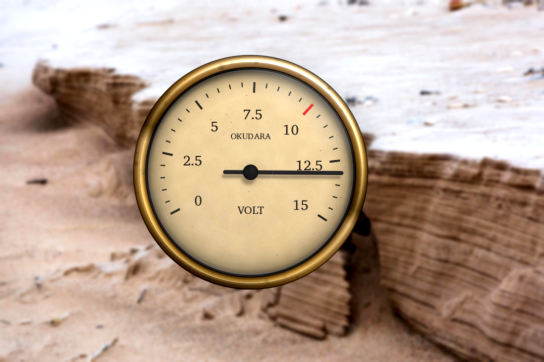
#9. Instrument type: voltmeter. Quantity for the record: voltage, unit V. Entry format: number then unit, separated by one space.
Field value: 13 V
